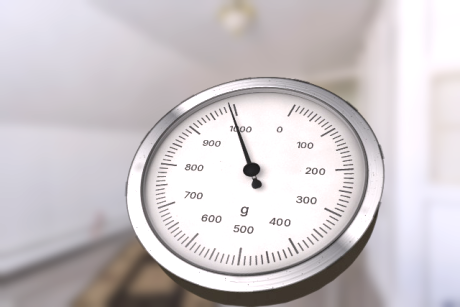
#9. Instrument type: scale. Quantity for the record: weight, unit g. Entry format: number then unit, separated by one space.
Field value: 990 g
